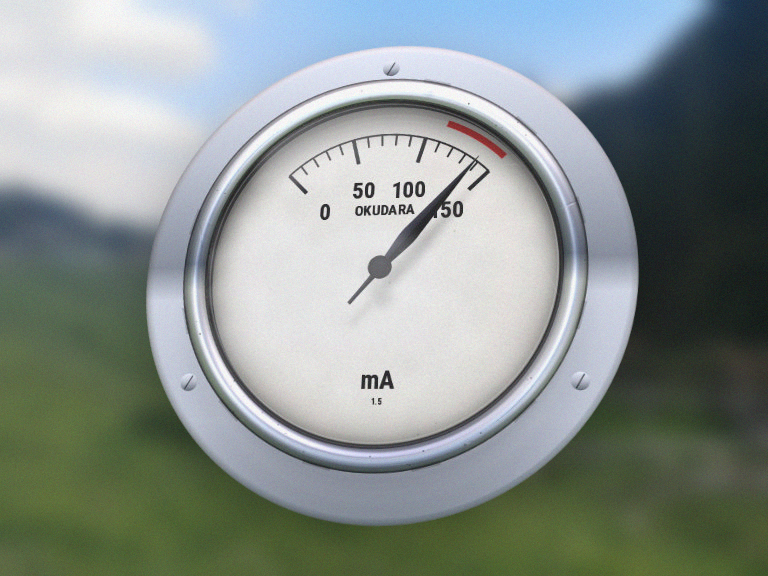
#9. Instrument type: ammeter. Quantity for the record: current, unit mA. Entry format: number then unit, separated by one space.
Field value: 140 mA
